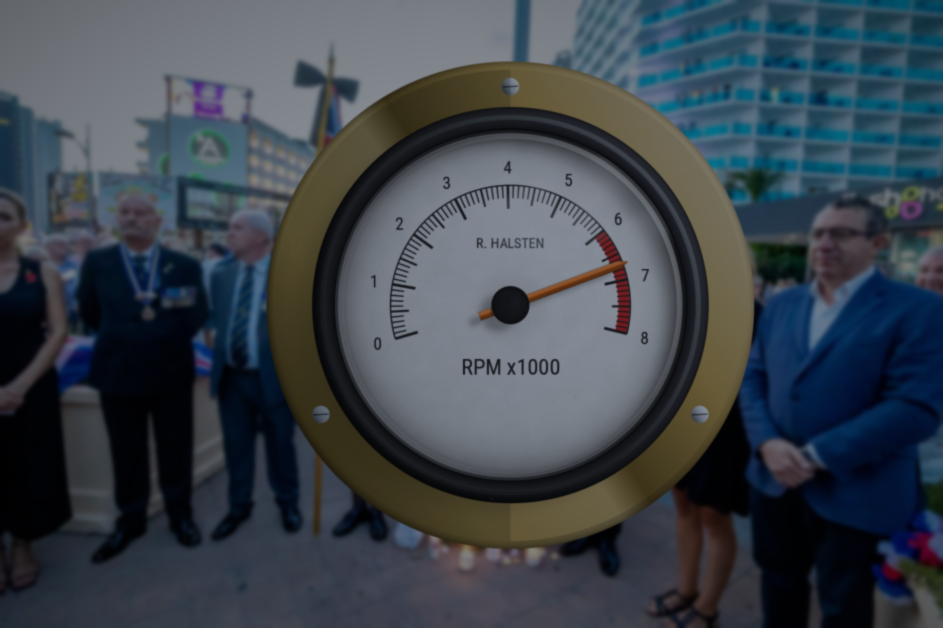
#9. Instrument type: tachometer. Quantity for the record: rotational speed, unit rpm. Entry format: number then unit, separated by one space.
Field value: 6700 rpm
